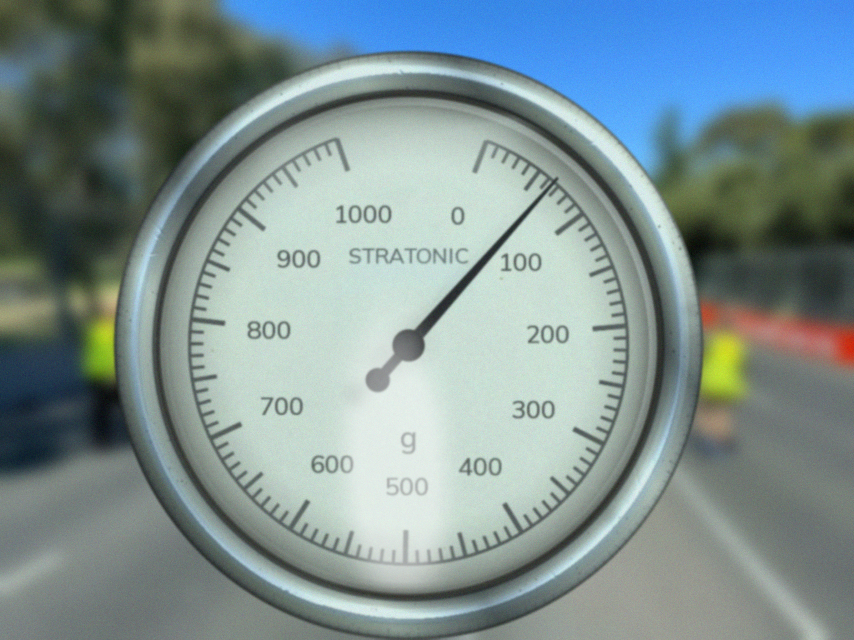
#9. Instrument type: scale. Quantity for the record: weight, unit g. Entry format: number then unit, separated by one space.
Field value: 65 g
